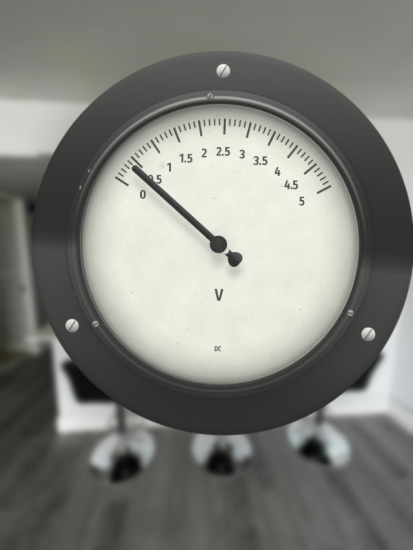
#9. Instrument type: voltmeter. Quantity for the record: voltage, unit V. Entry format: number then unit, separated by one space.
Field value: 0.4 V
